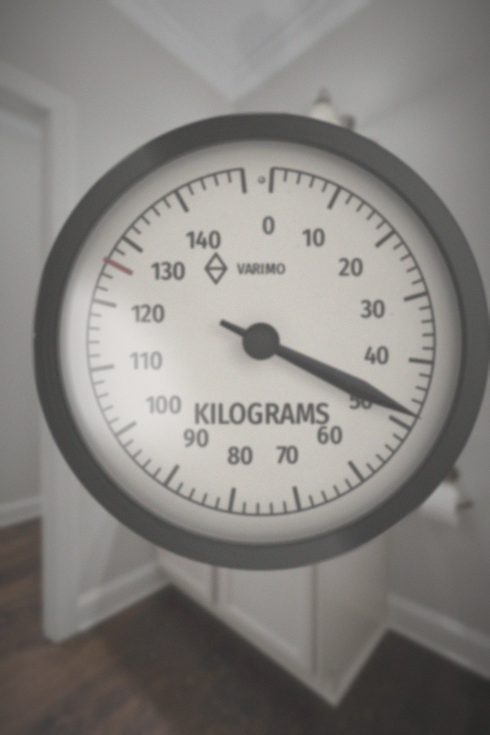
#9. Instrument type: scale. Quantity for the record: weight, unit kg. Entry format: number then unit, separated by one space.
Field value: 48 kg
